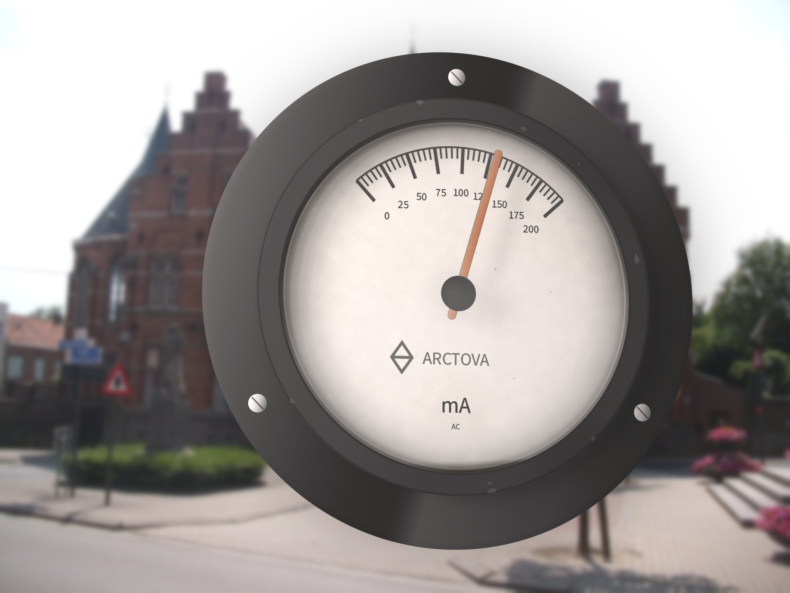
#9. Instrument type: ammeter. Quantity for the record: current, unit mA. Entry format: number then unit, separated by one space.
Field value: 130 mA
